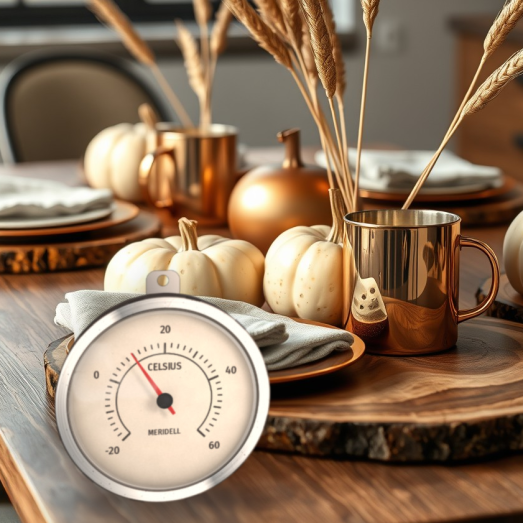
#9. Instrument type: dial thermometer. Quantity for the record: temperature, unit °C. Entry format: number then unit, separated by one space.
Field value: 10 °C
